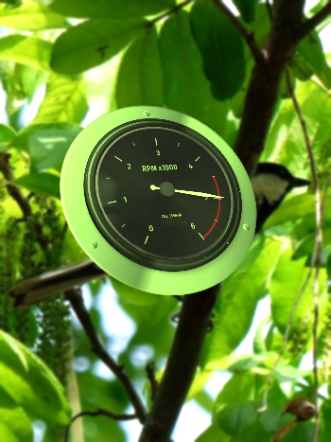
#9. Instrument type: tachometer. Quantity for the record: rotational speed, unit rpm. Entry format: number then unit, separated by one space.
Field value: 5000 rpm
